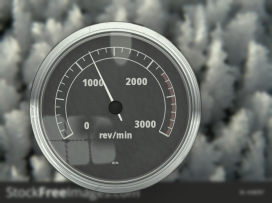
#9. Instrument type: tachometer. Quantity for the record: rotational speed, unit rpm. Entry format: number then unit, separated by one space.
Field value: 1200 rpm
